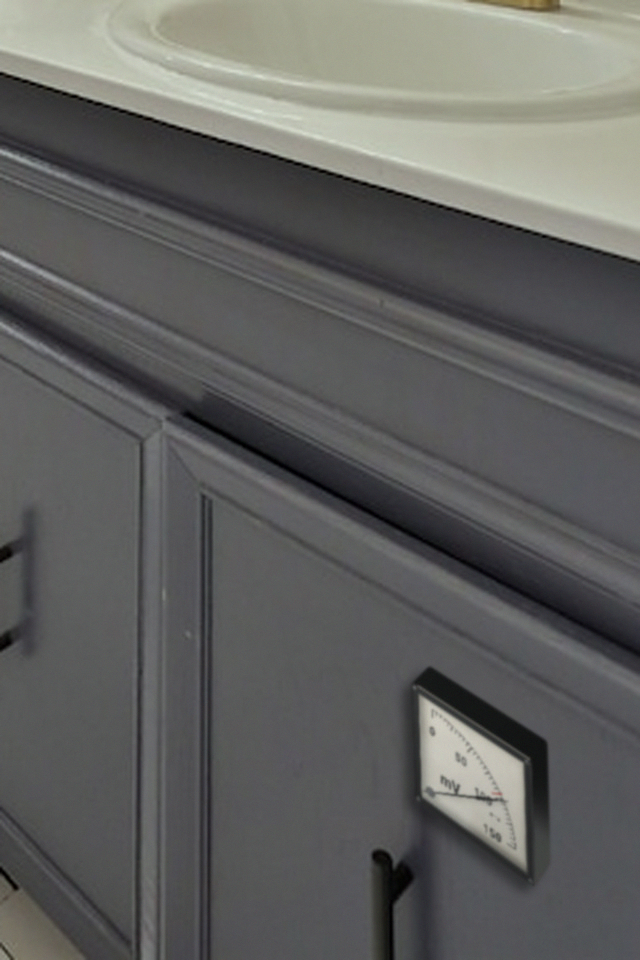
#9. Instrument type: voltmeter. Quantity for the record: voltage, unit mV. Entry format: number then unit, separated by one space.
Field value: 100 mV
